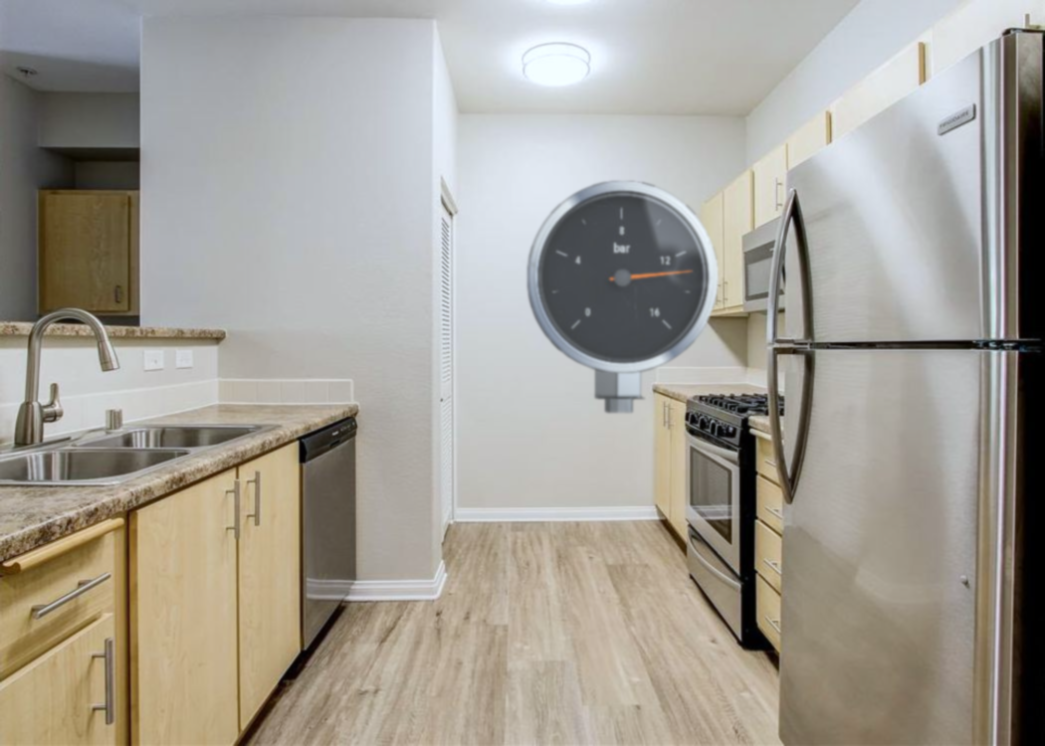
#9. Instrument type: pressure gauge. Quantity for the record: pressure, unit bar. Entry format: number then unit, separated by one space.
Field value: 13 bar
